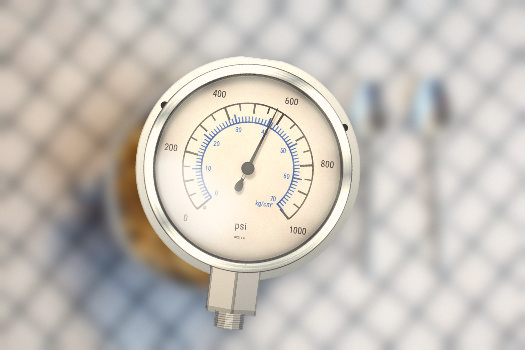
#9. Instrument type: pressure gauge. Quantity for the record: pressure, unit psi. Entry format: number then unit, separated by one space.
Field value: 575 psi
